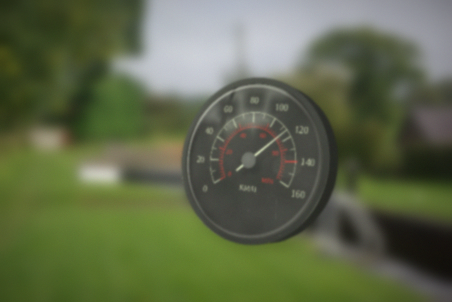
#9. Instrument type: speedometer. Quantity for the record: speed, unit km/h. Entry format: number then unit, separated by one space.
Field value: 115 km/h
